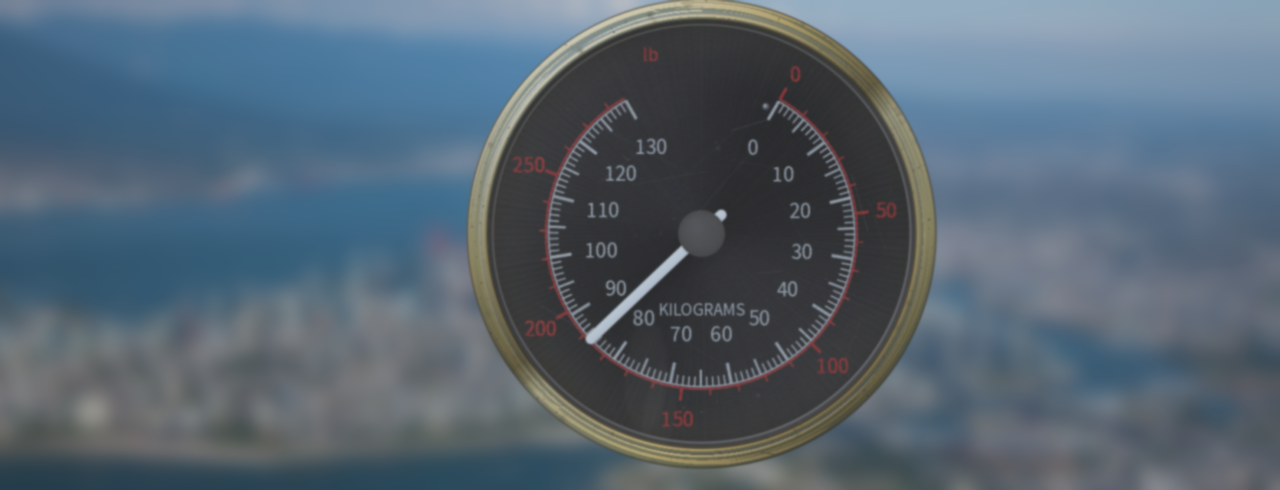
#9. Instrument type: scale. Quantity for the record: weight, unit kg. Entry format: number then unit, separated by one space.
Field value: 85 kg
